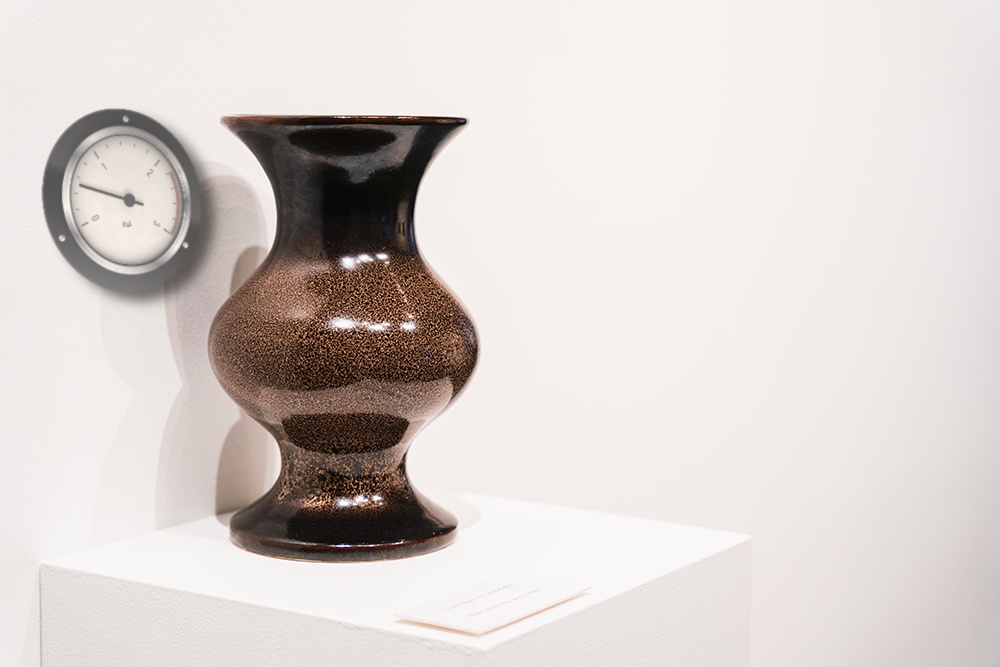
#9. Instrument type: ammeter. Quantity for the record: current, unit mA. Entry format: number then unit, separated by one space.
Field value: 0.5 mA
